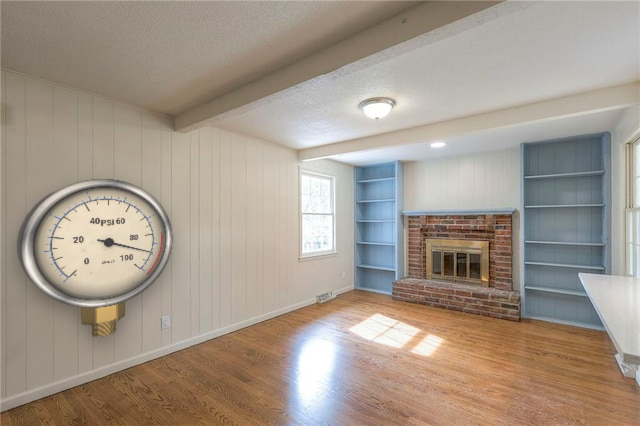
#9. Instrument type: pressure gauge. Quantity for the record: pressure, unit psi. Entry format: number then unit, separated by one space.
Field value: 90 psi
